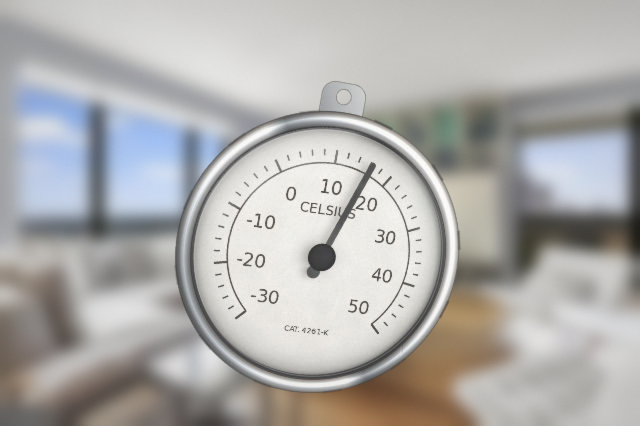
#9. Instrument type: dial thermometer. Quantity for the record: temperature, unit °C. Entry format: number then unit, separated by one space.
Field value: 16 °C
